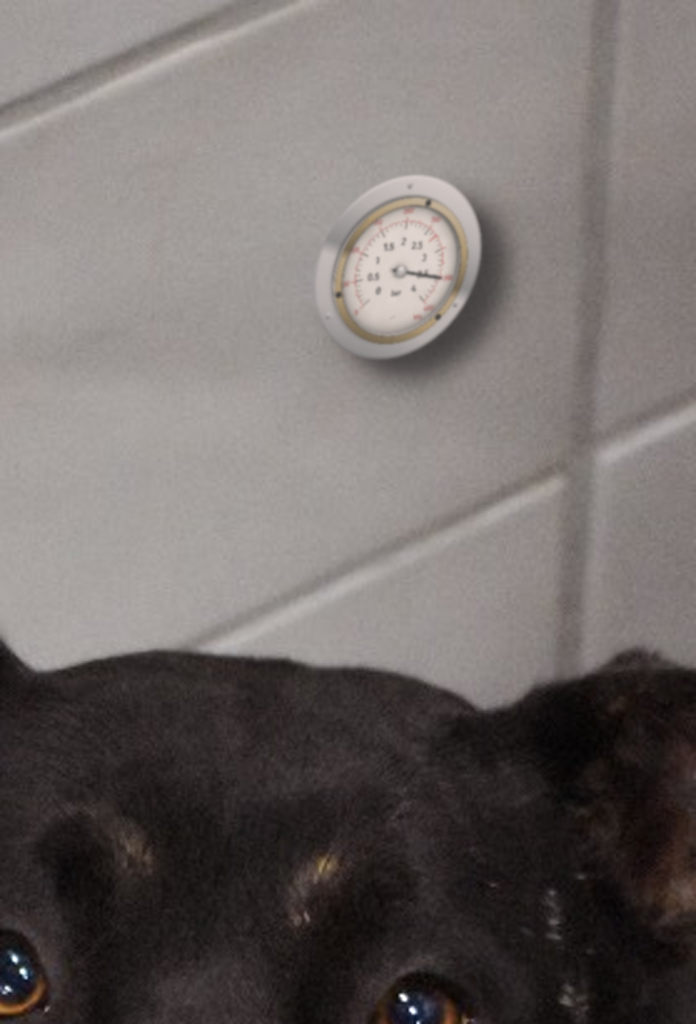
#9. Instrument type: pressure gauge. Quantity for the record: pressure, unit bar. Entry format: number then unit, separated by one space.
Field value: 3.5 bar
